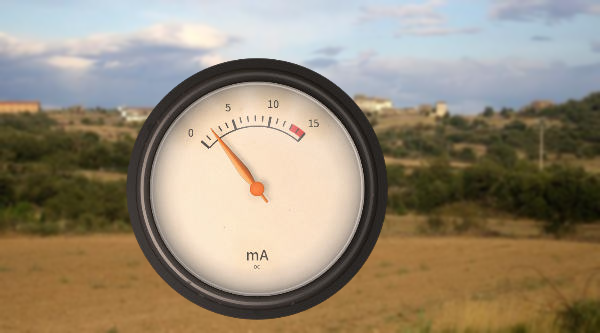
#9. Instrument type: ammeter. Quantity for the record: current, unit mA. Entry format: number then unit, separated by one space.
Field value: 2 mA
